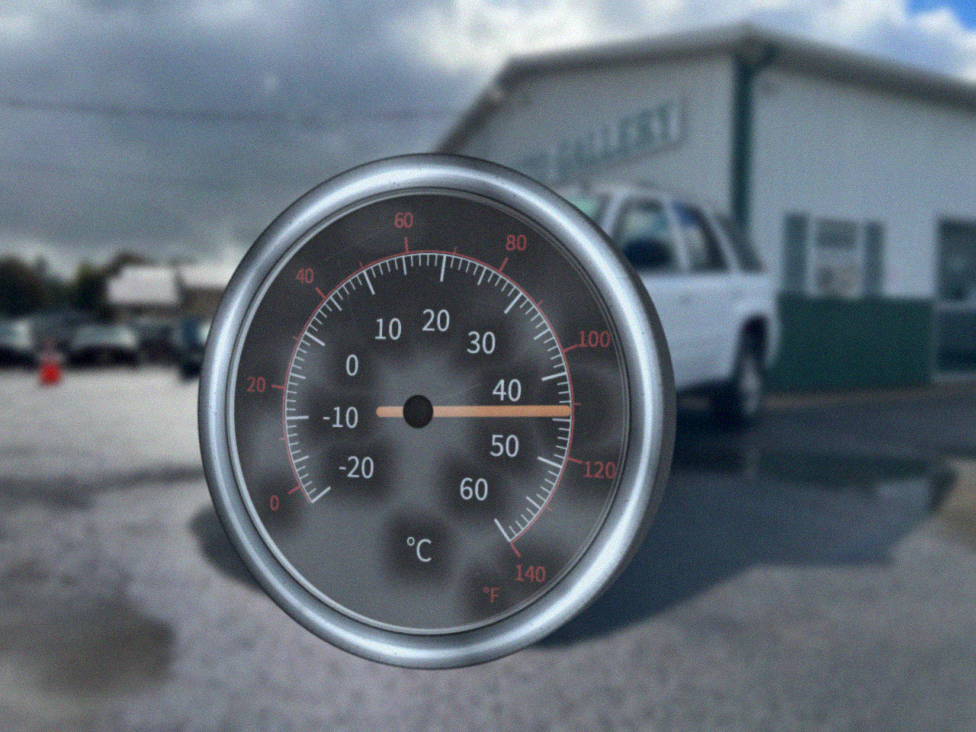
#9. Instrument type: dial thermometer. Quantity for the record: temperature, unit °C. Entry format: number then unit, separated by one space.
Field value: 44 °C
